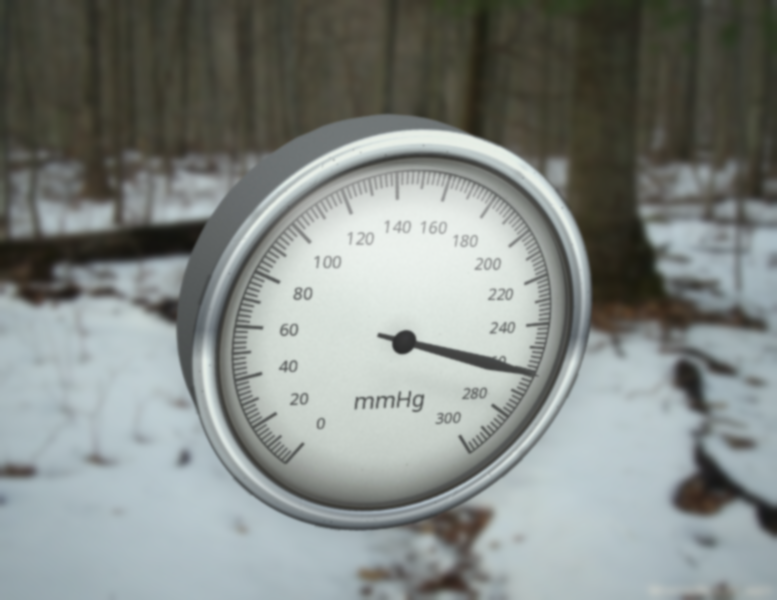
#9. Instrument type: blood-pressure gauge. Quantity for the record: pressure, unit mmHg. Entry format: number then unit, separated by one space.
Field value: 260 mmHg
